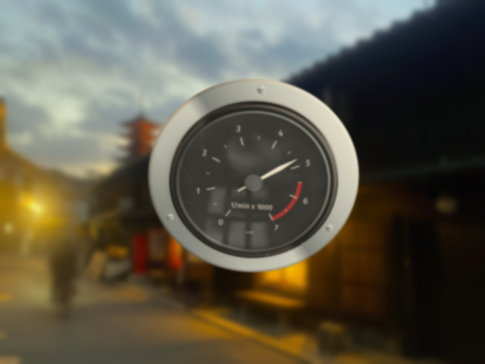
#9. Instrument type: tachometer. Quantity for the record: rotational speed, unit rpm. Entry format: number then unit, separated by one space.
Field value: 4750 rpm
